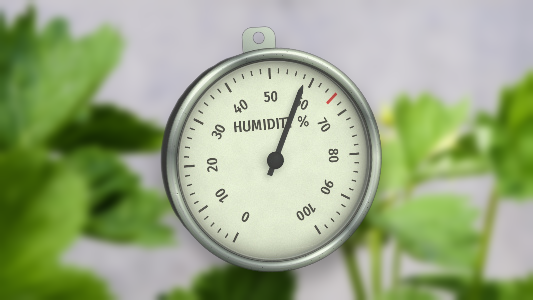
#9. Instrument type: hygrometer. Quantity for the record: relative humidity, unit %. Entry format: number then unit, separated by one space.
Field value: 58 %
